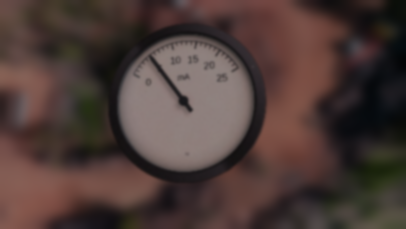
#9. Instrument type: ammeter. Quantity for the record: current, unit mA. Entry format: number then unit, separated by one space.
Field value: 5 mA
